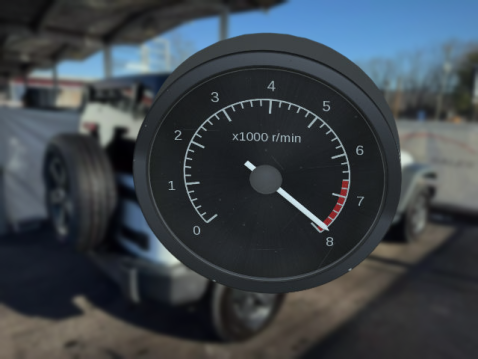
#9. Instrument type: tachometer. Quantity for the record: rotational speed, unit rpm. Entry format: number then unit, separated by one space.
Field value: 7800 rpm
